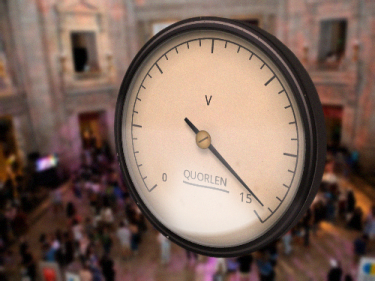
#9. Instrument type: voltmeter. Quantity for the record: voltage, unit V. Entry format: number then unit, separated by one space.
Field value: 14.5 V
